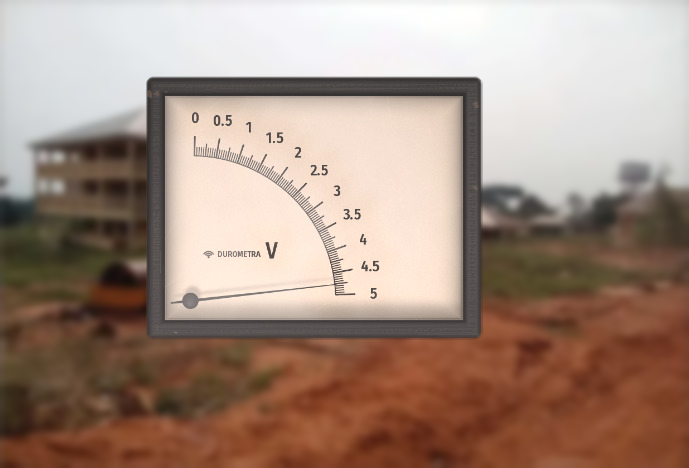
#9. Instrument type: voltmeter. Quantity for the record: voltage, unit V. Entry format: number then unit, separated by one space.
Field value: 4.75 V
